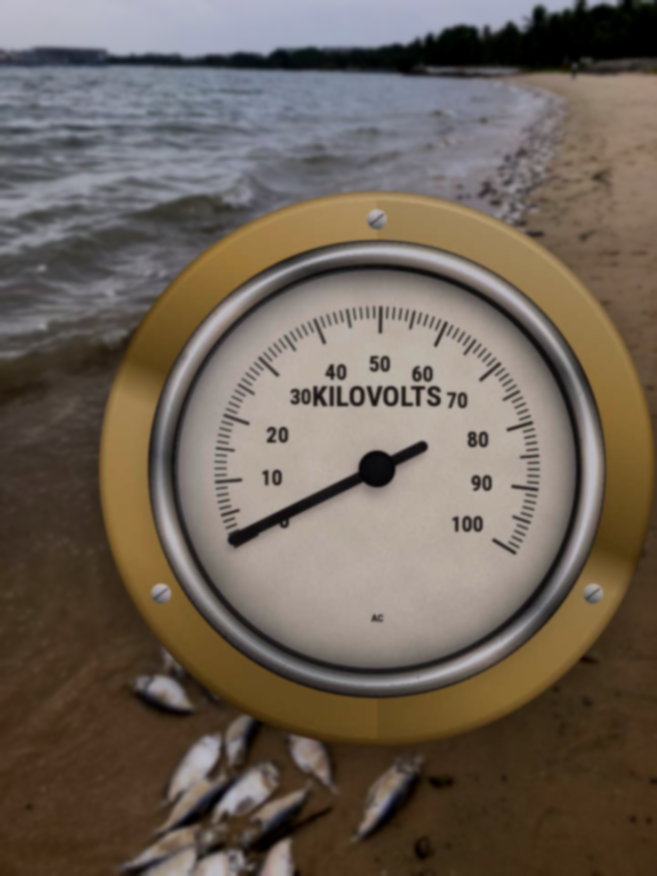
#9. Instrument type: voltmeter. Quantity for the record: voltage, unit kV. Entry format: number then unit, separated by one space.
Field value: 1 kV
